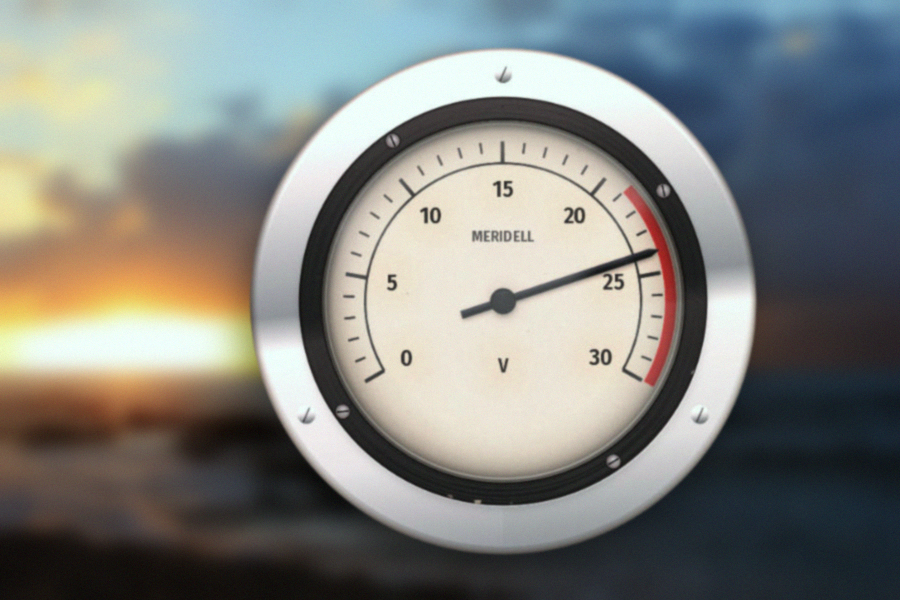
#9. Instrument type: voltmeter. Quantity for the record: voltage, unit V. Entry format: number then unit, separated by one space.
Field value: 24 V
